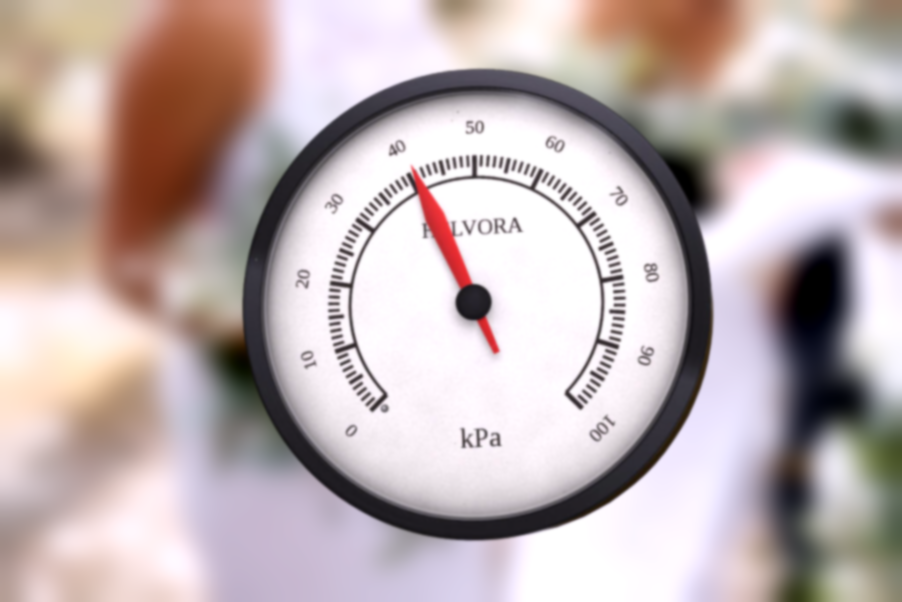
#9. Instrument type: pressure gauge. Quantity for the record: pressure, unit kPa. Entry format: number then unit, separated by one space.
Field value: 41 kPa
